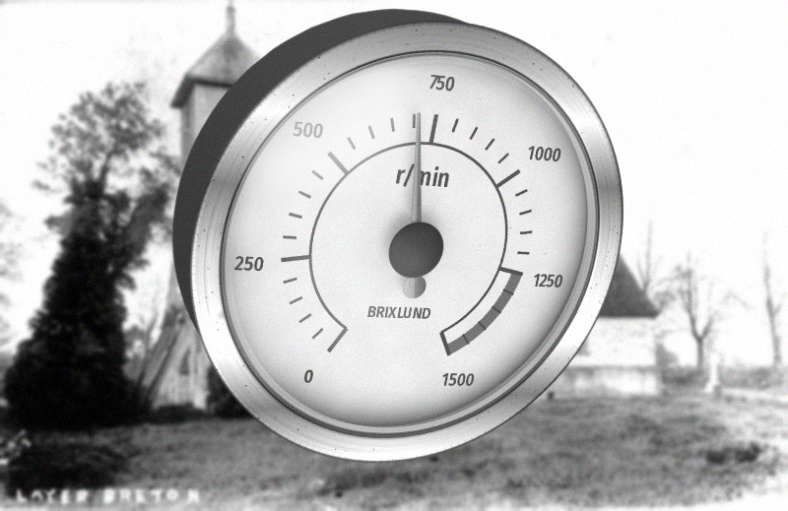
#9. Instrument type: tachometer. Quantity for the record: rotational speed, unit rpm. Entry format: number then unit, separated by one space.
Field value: 700 rpm
